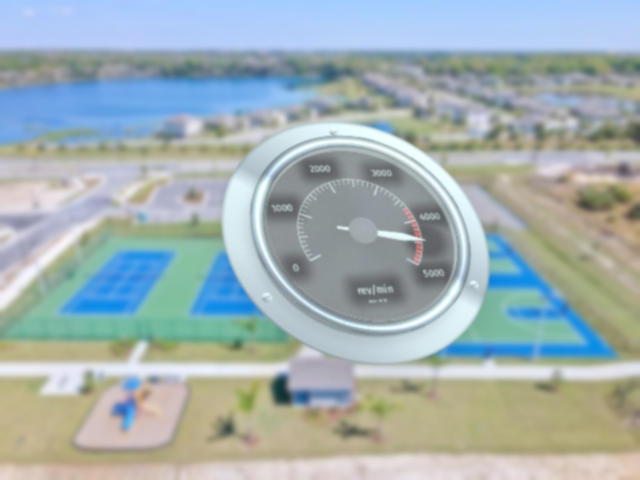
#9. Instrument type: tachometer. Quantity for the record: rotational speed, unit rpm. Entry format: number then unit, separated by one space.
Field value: 4500 rpm
